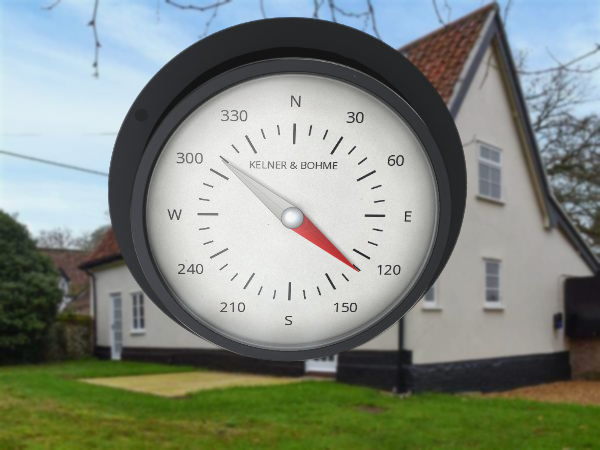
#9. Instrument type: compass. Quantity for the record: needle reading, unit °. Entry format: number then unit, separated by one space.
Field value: 130 °
